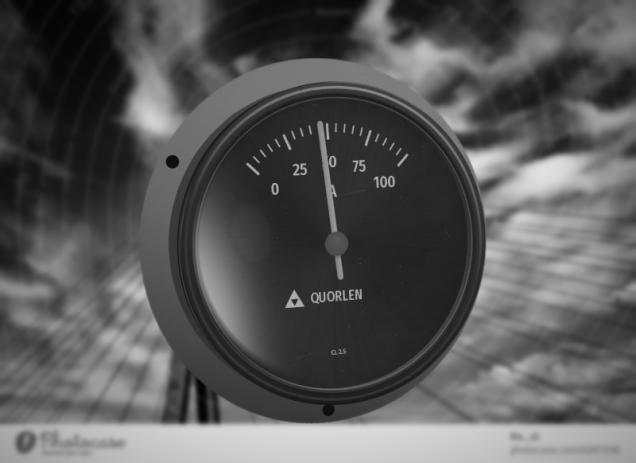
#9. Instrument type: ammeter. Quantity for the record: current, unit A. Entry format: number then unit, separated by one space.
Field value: 45 A
